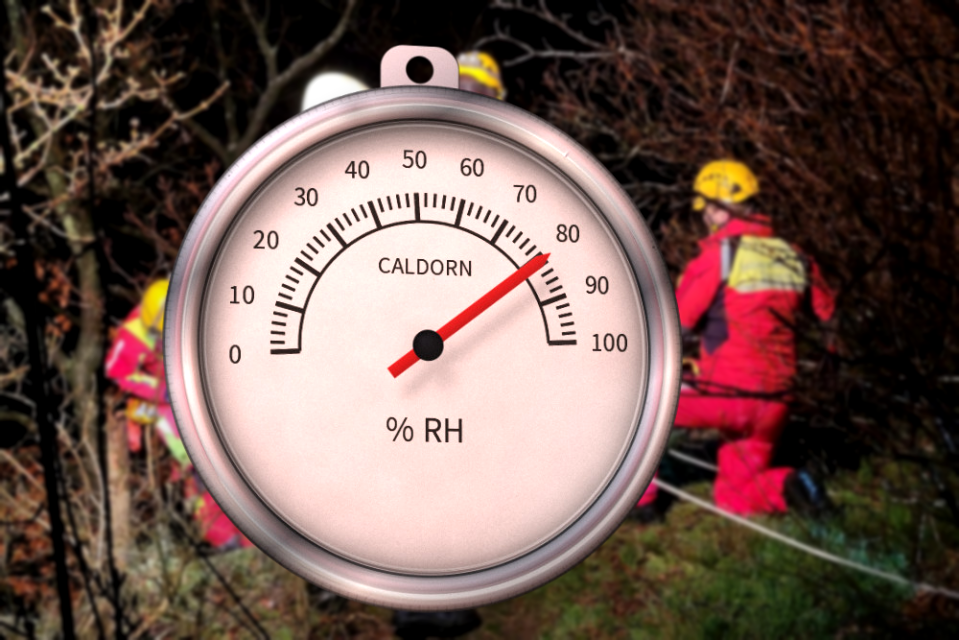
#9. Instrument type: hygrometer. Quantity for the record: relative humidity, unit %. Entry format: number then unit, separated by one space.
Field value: 81 %
